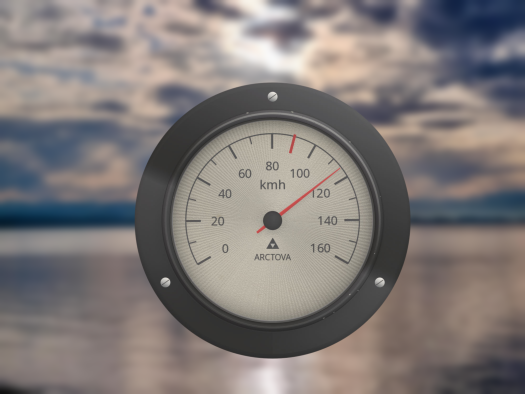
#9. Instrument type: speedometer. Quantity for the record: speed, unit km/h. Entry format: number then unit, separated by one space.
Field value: 115 km/h
